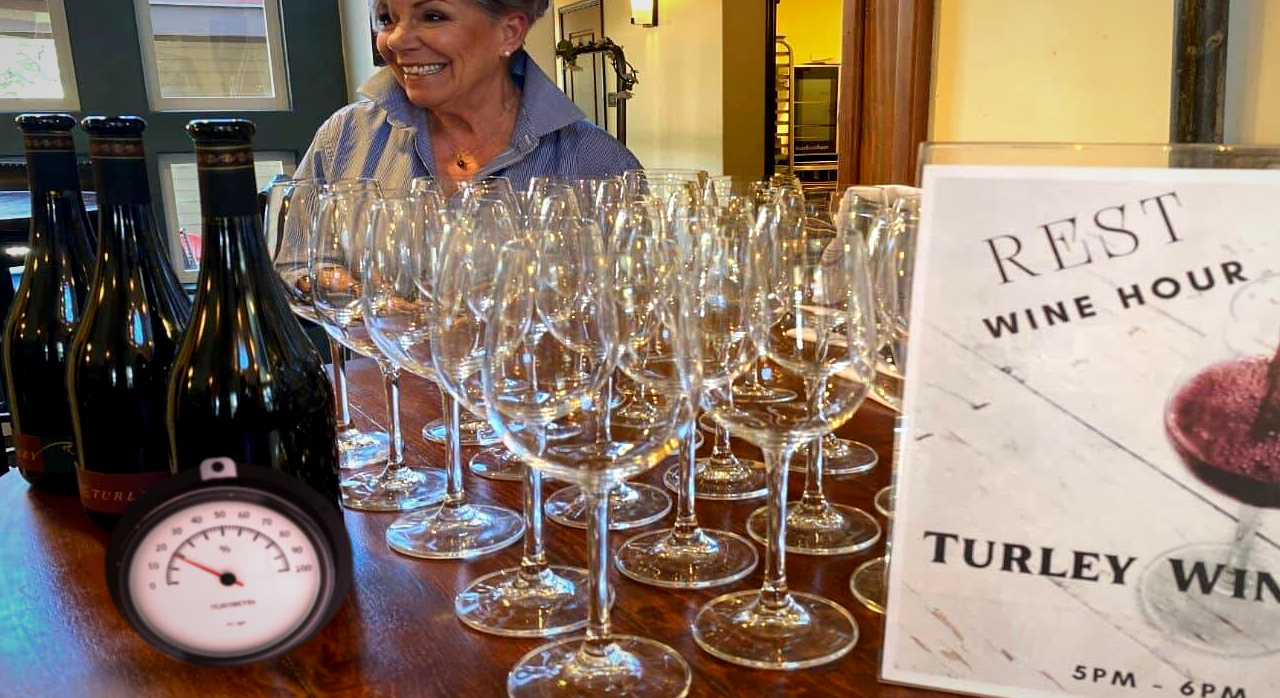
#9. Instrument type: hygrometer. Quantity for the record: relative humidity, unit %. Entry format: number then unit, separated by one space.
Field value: 20 %
